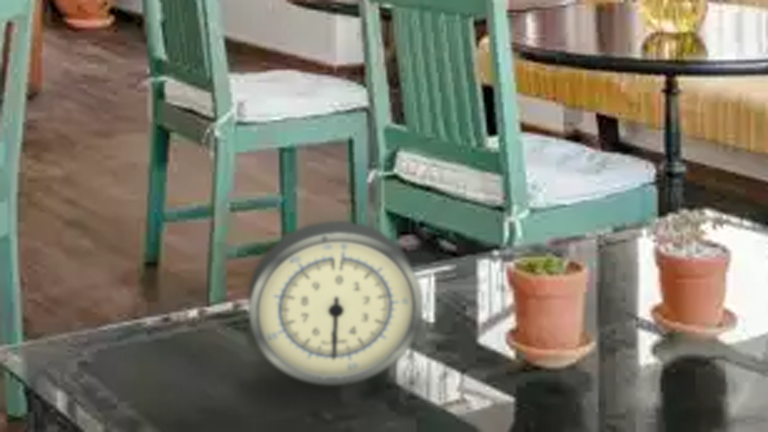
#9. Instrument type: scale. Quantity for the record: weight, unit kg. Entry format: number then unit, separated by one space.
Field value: 5 kg
